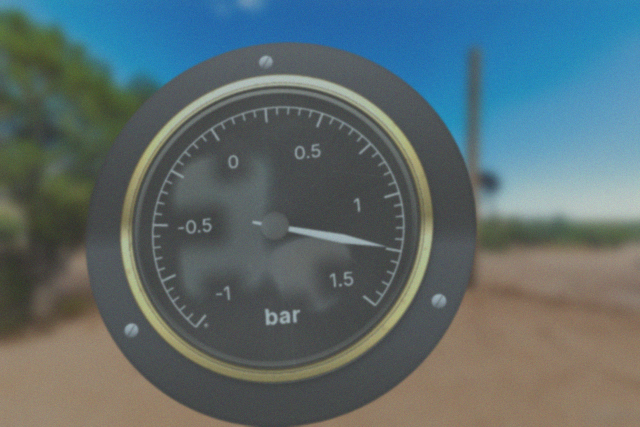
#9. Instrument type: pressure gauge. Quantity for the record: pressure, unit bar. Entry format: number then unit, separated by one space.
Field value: 1.25 bar
